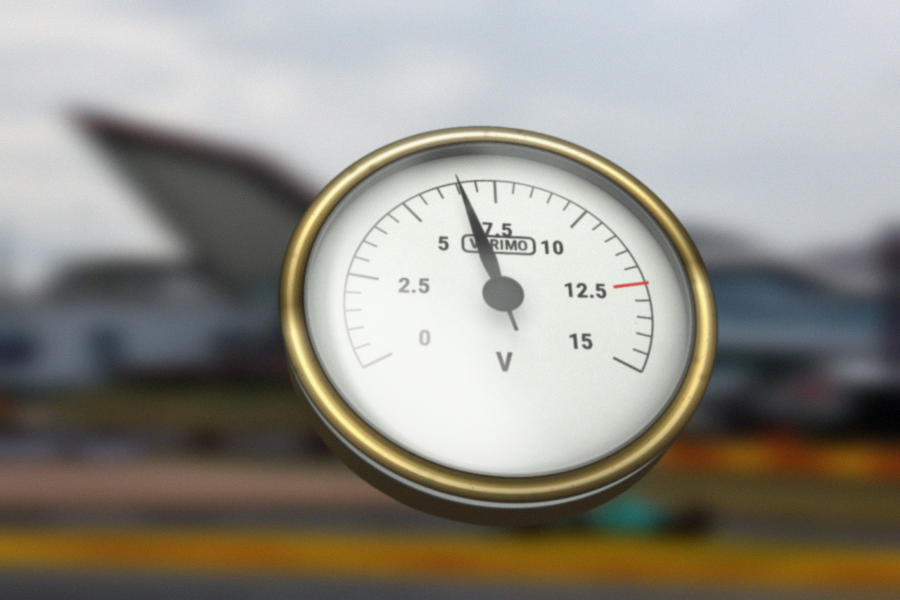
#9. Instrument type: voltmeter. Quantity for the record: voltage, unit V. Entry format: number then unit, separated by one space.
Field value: 6.5 V
